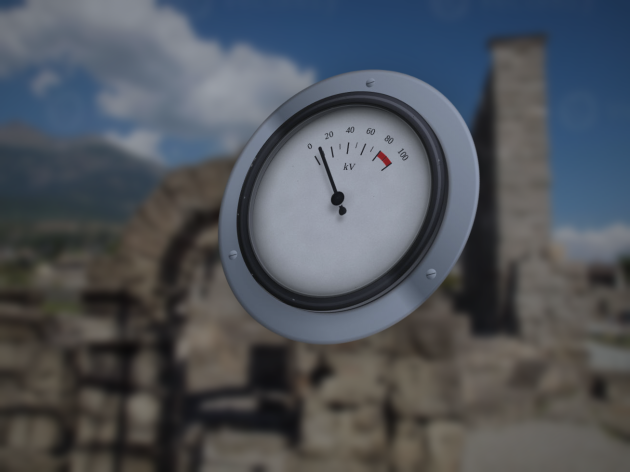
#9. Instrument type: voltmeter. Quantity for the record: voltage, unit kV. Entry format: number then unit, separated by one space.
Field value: 10 kV
